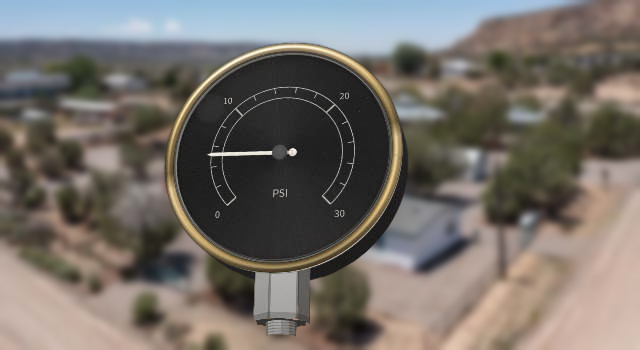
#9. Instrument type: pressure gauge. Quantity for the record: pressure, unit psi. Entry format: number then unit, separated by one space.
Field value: 5 psi
